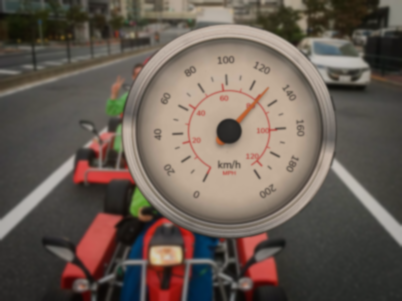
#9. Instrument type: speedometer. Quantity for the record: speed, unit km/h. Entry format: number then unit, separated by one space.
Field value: 130 km/h
